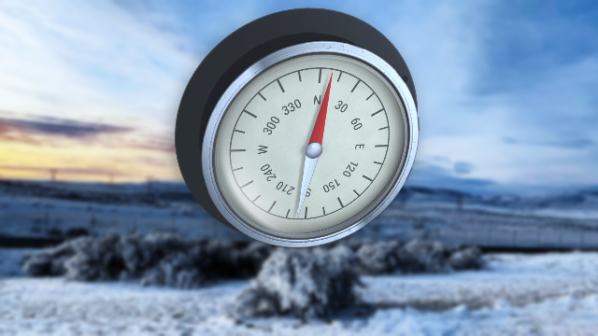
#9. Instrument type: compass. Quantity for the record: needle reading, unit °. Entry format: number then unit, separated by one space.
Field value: 7.5 °
